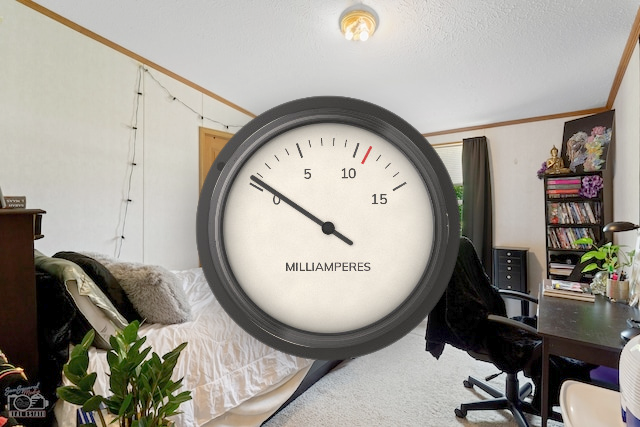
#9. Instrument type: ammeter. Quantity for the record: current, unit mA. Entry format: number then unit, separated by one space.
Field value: 0.5 mA
